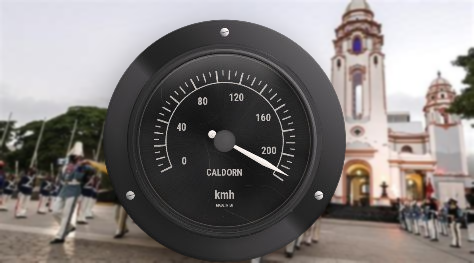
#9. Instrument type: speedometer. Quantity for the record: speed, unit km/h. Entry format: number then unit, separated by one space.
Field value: 215 km/h
